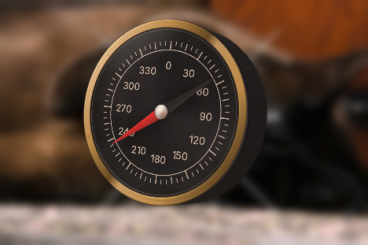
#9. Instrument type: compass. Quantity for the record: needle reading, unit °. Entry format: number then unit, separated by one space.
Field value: 235 °
